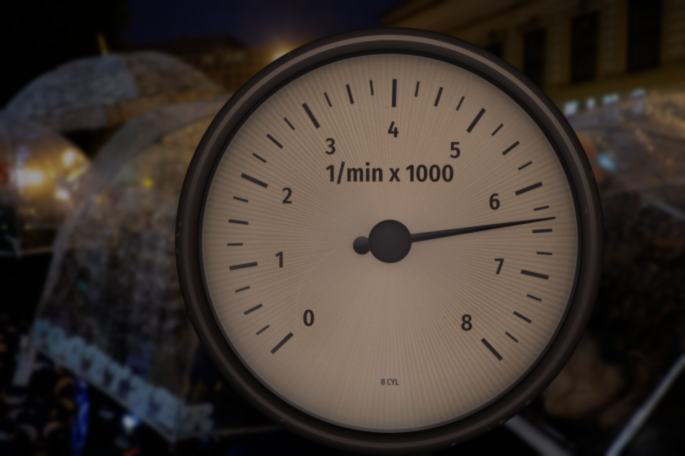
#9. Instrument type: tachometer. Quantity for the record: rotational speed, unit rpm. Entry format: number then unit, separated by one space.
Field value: 6375 rpm
